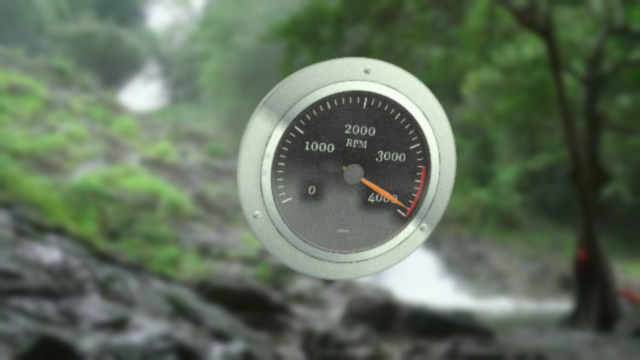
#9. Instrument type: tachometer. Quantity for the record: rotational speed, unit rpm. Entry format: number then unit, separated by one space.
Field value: 3900 rpm
